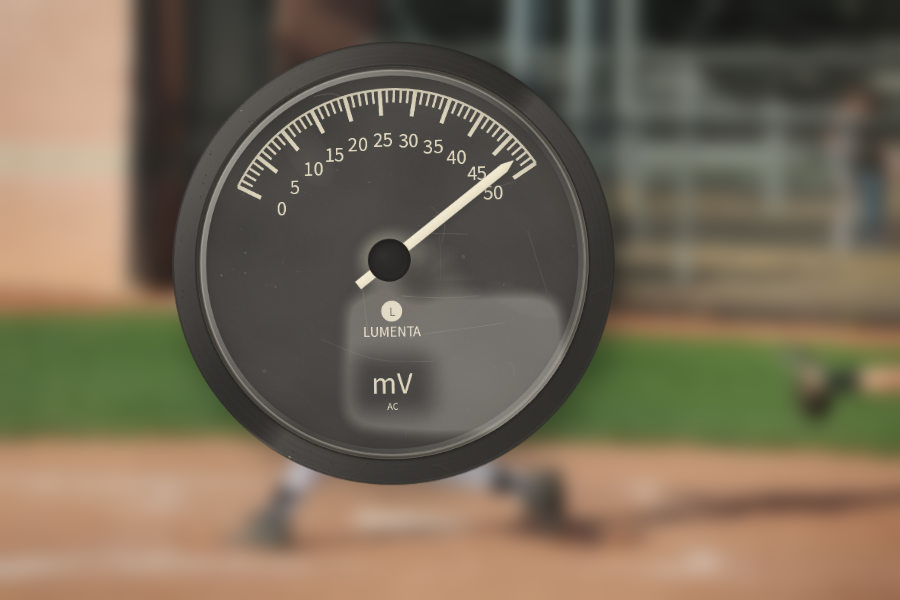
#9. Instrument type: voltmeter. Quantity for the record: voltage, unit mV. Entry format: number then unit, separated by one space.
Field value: 48 mV
